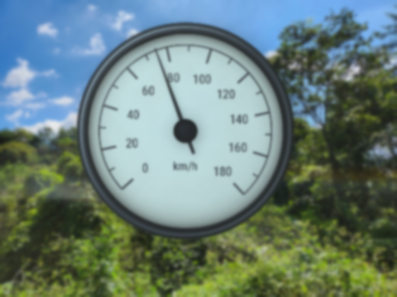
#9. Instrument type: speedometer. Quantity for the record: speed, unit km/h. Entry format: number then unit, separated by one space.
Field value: 75 km/h
